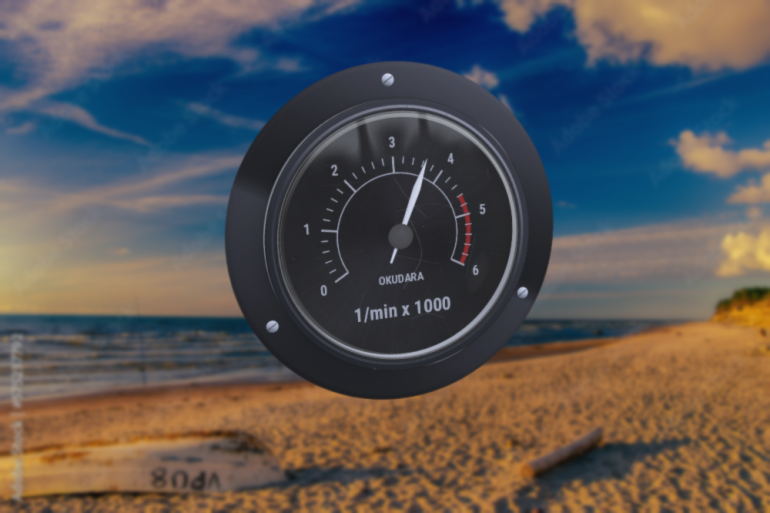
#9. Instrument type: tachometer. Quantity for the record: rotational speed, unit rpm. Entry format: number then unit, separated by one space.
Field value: 3600 rpm
